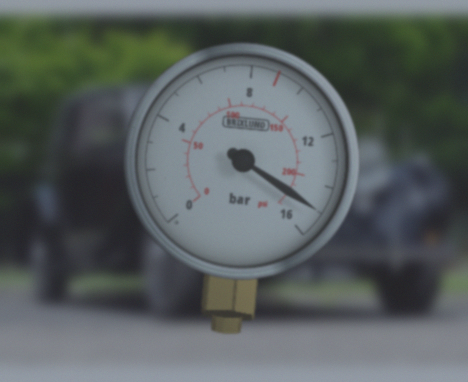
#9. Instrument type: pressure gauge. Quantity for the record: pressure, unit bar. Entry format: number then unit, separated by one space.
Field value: 15 bar
